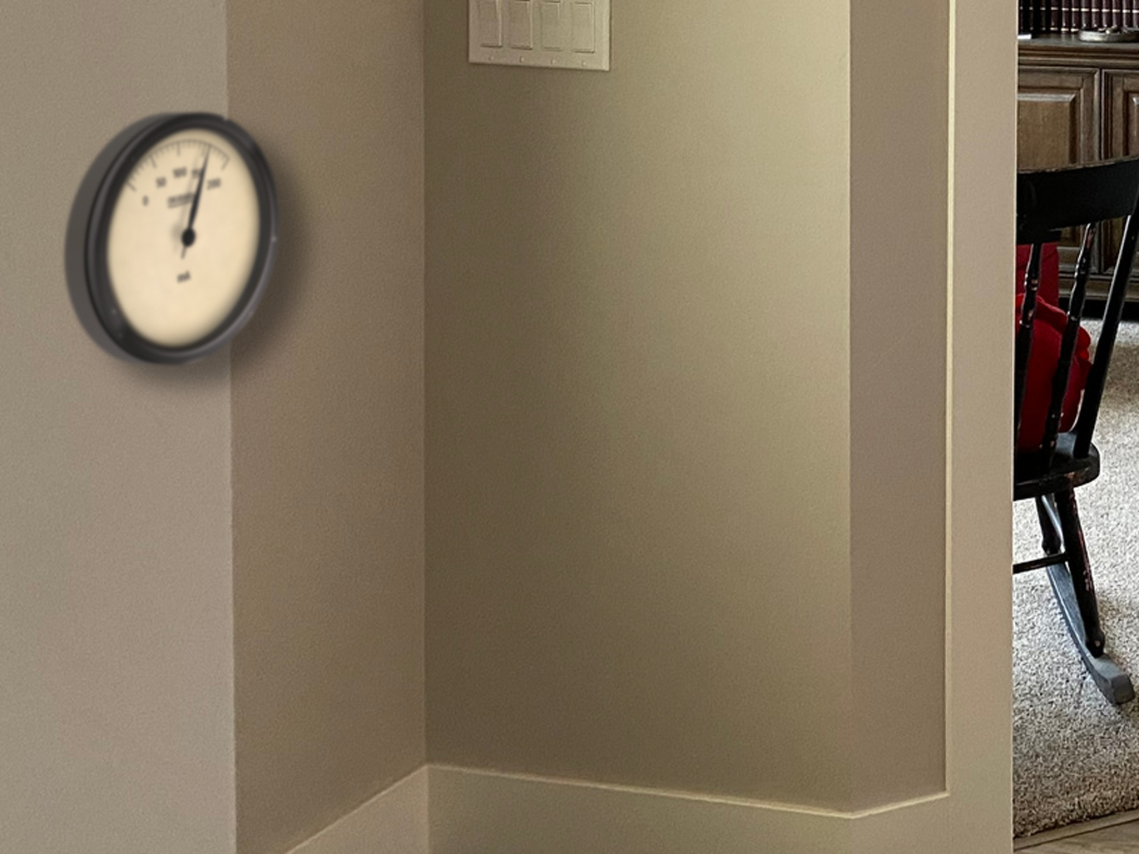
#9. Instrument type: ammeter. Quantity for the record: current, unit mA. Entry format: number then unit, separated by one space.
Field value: 150 mA
